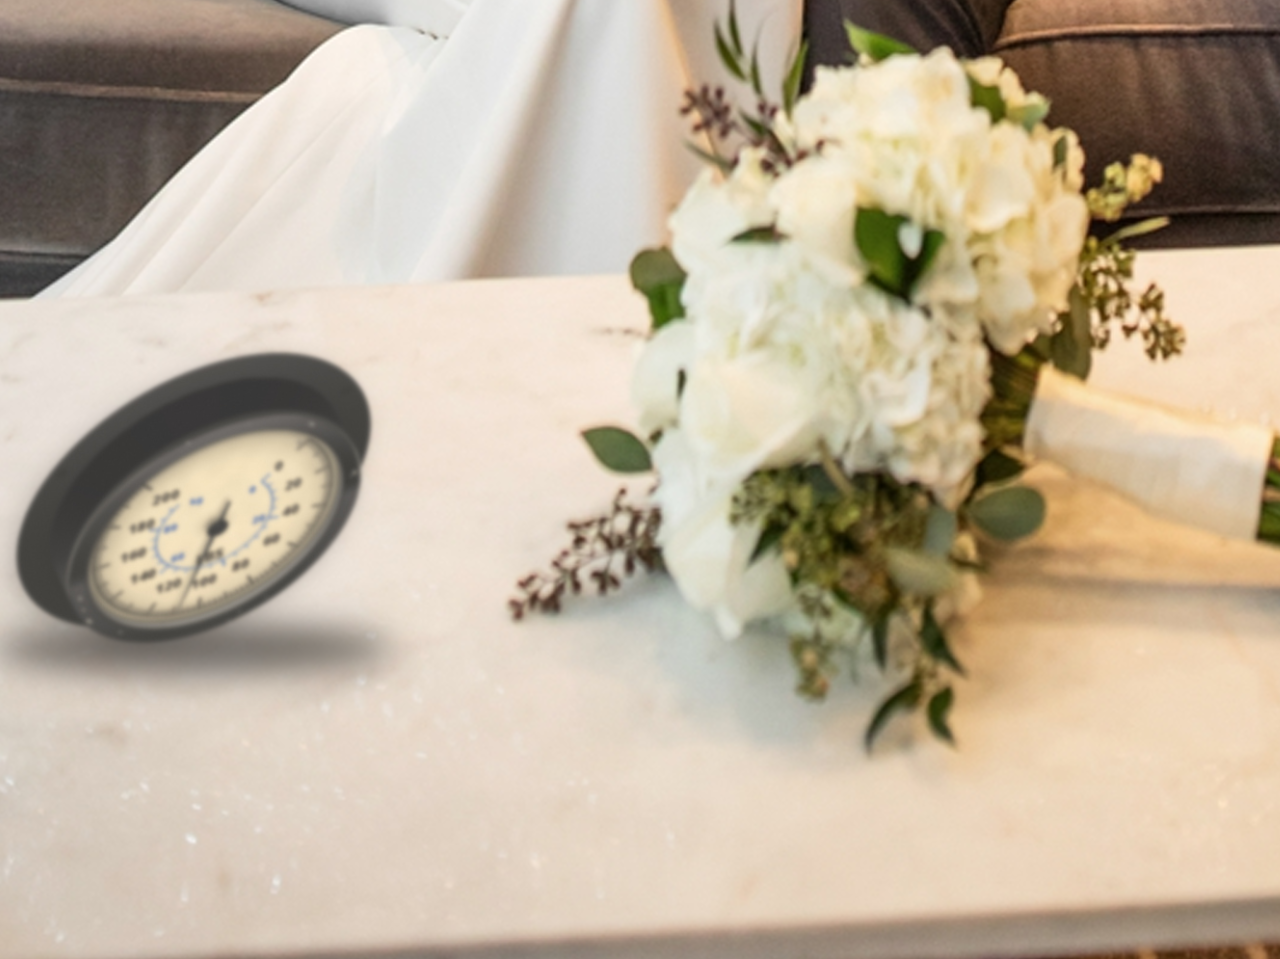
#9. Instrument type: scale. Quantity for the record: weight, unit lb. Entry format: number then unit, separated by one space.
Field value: 110 lb
